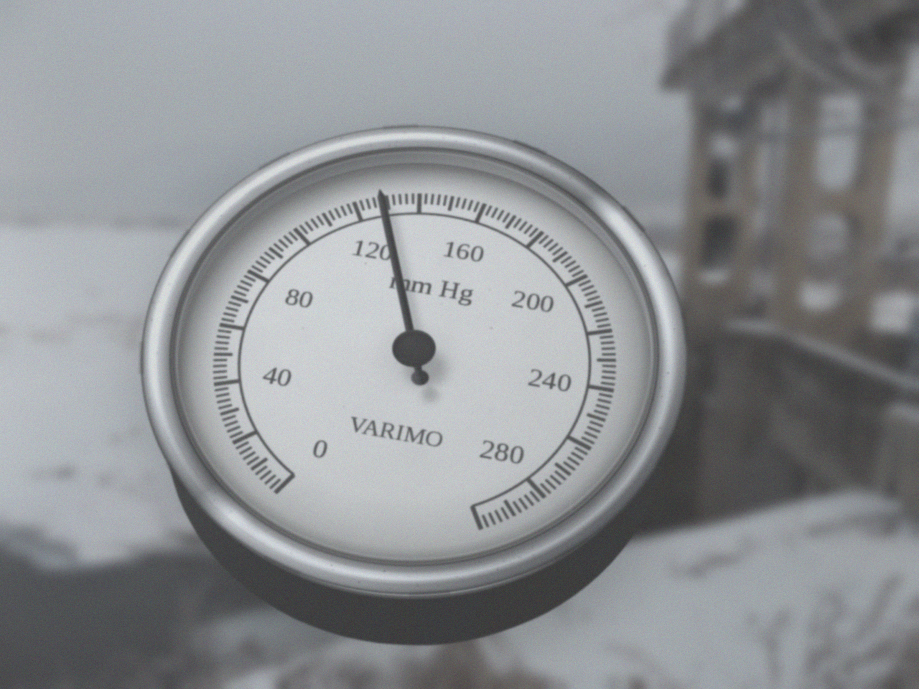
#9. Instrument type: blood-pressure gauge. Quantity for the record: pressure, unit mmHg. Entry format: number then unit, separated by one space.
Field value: 128 mmHg
